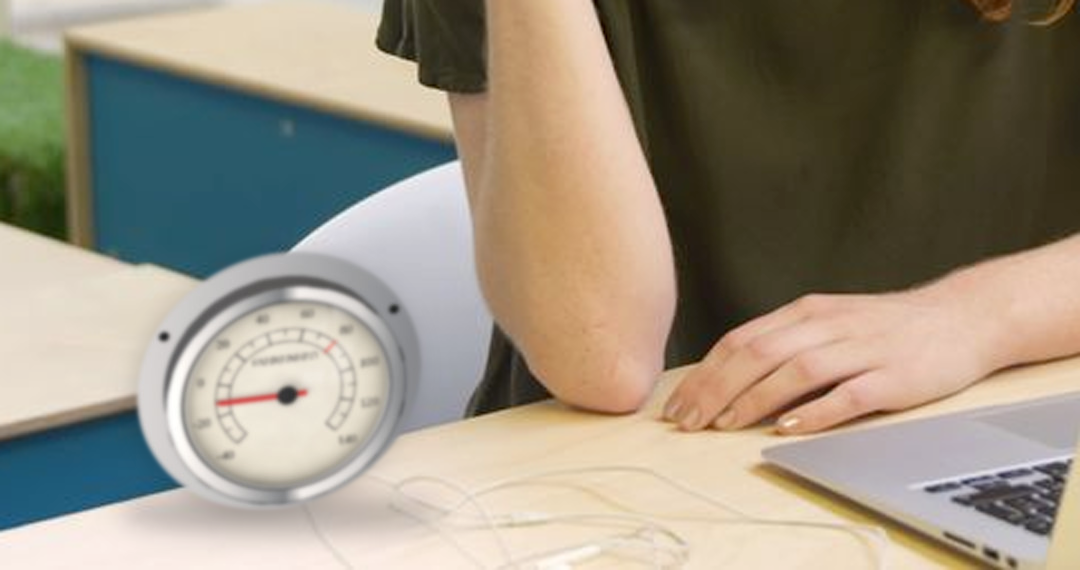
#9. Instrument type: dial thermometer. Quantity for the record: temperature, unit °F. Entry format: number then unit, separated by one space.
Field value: -10 °F
